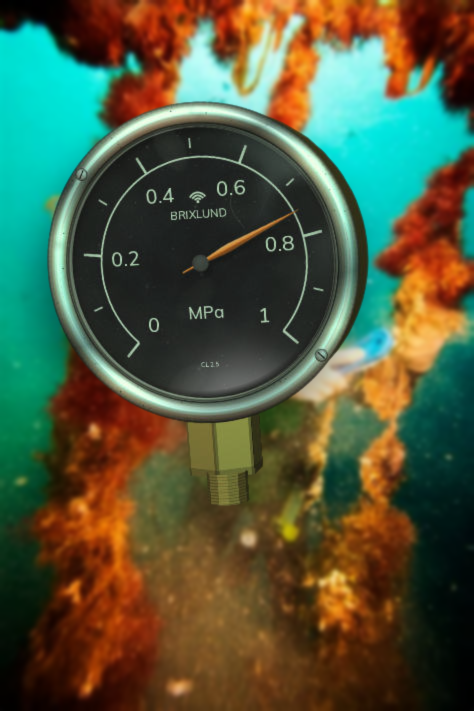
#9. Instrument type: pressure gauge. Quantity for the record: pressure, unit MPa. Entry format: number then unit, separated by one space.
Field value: 0.75 MPa
